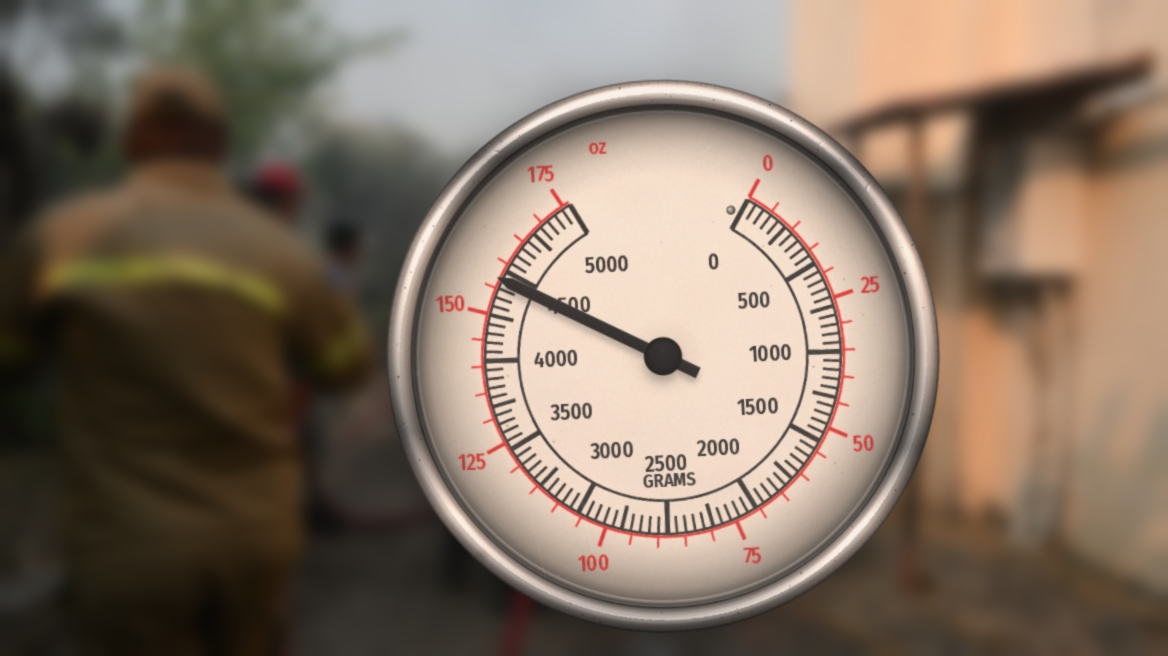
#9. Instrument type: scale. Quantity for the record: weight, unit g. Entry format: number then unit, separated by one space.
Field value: 4450 g
